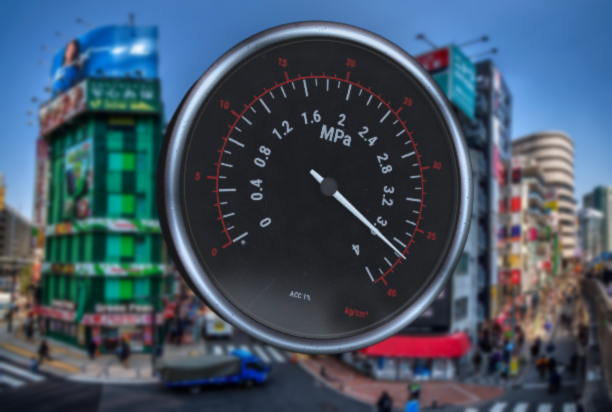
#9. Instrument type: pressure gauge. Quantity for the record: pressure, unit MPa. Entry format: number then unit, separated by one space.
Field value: 3.7 MPa
